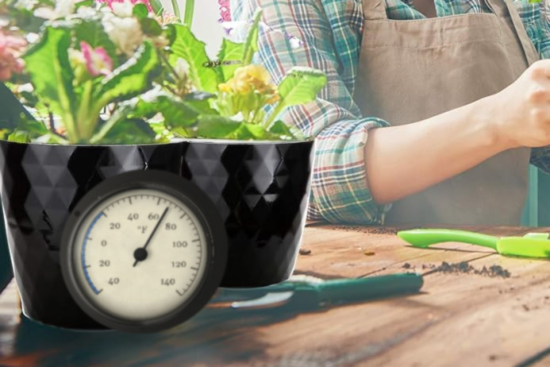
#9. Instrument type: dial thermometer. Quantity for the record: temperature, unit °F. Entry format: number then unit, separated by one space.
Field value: 68 °F
